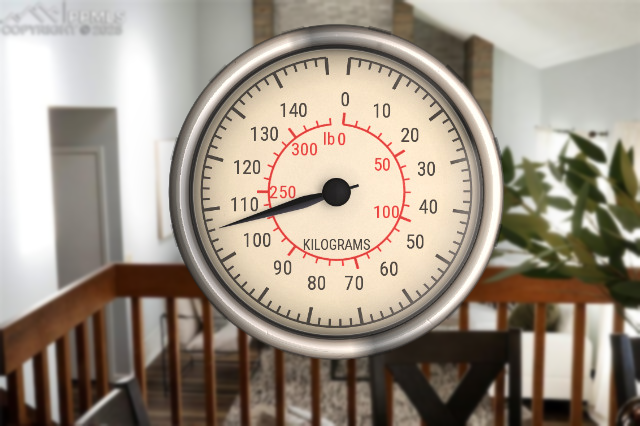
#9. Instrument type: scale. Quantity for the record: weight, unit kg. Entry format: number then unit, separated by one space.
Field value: 106 kg
